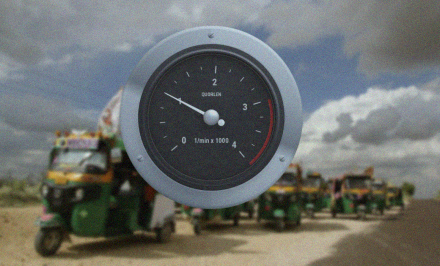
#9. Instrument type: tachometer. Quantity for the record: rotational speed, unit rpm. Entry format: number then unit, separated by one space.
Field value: 1000 rpm
